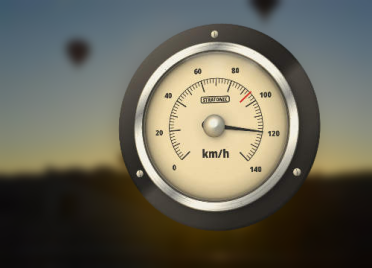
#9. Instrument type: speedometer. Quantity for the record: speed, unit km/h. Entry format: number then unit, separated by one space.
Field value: 120 km/h
